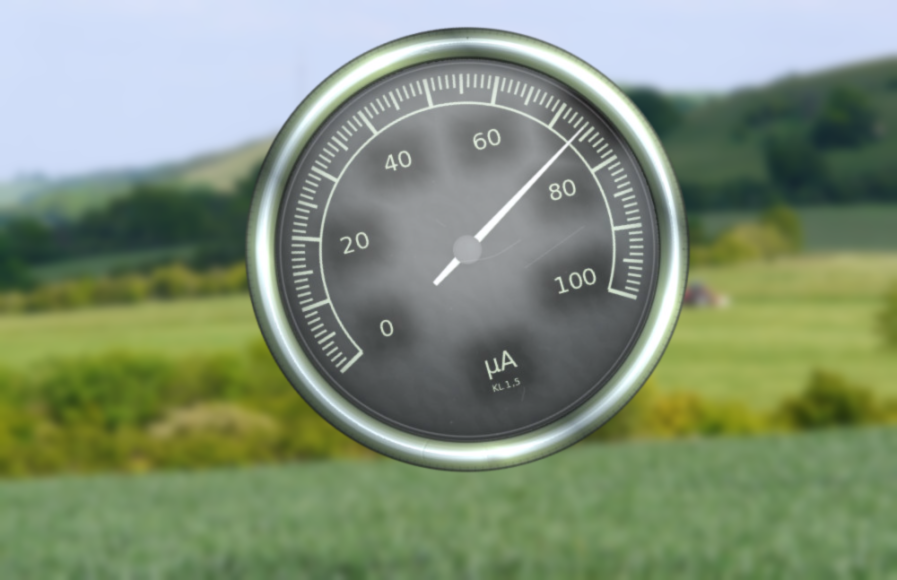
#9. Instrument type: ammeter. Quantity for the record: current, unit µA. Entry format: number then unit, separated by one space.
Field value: 74 µA
